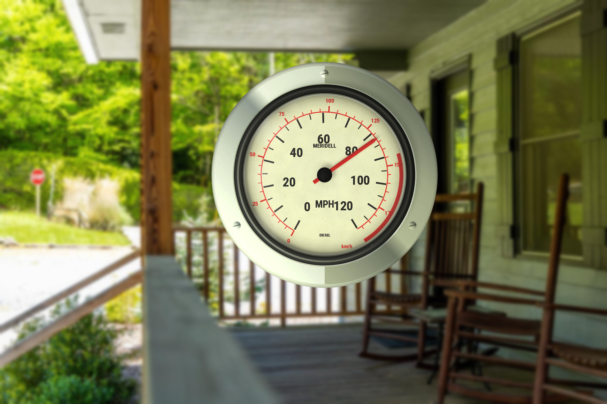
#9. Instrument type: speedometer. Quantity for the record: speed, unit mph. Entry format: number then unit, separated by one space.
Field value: 82.5 mph
